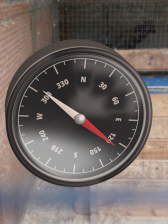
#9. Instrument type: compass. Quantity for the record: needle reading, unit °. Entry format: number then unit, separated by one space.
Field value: 125 °
